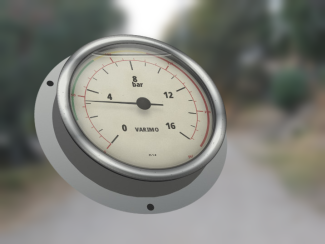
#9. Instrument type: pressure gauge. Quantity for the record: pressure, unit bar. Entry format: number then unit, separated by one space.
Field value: 3 bar
